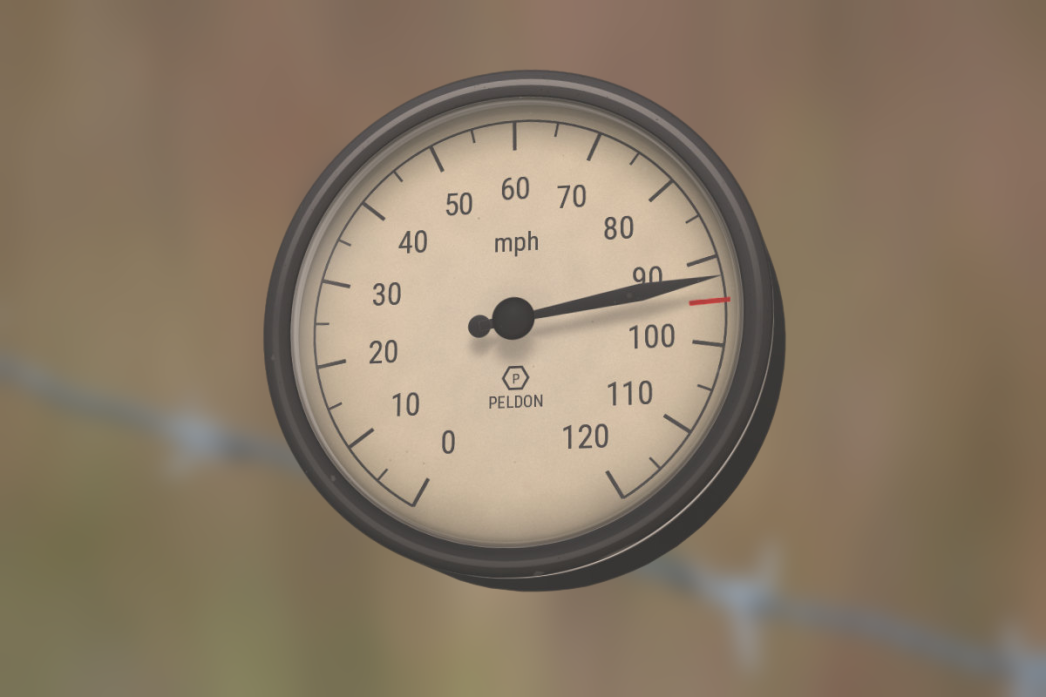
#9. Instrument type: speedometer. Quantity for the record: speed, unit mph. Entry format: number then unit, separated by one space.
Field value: 92.5 mph
